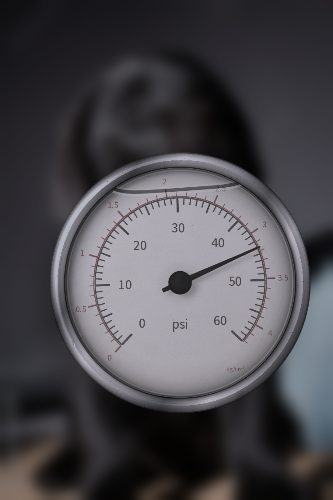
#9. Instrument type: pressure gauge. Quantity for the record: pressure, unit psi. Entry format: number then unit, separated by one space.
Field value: 45 psi
